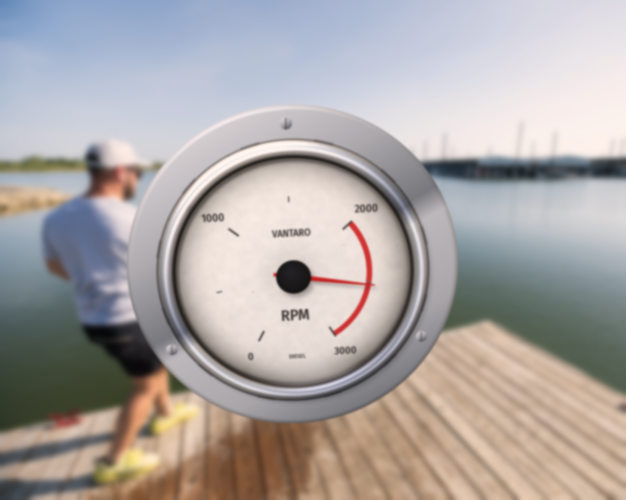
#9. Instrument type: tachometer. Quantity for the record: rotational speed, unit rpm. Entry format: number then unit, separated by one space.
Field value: 2500 rpm
